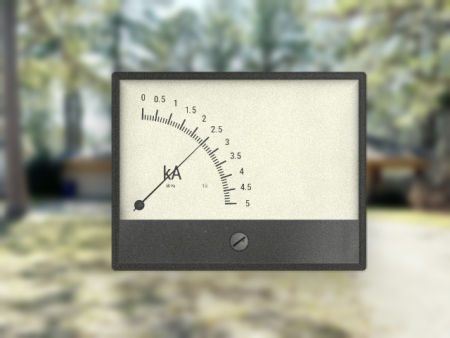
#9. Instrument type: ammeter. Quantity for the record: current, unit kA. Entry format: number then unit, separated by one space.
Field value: 2.5 kA
